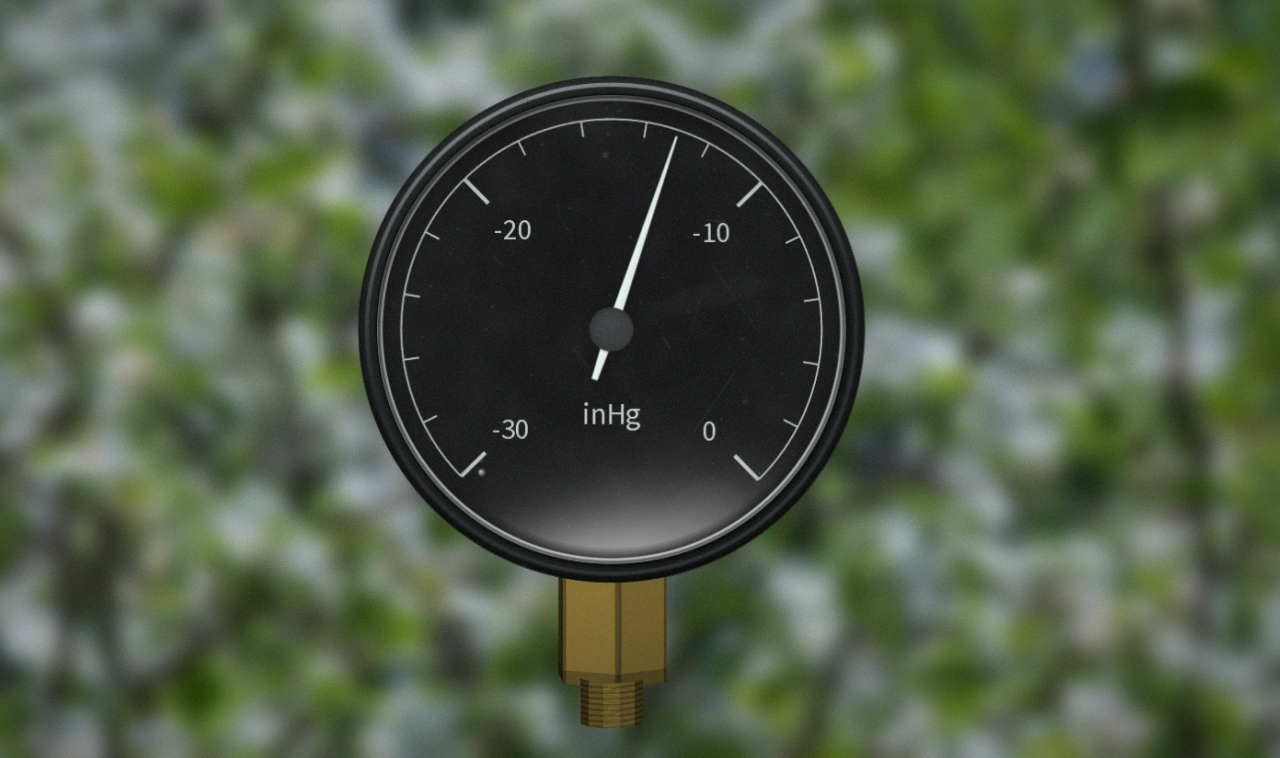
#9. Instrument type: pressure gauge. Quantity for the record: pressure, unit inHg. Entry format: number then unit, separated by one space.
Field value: -13 inHg
